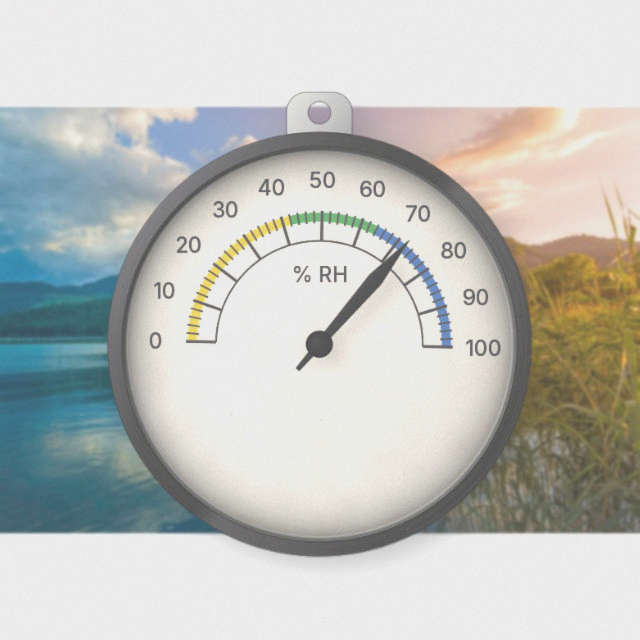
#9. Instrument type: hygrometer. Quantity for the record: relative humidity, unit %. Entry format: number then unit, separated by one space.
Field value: 72 %
